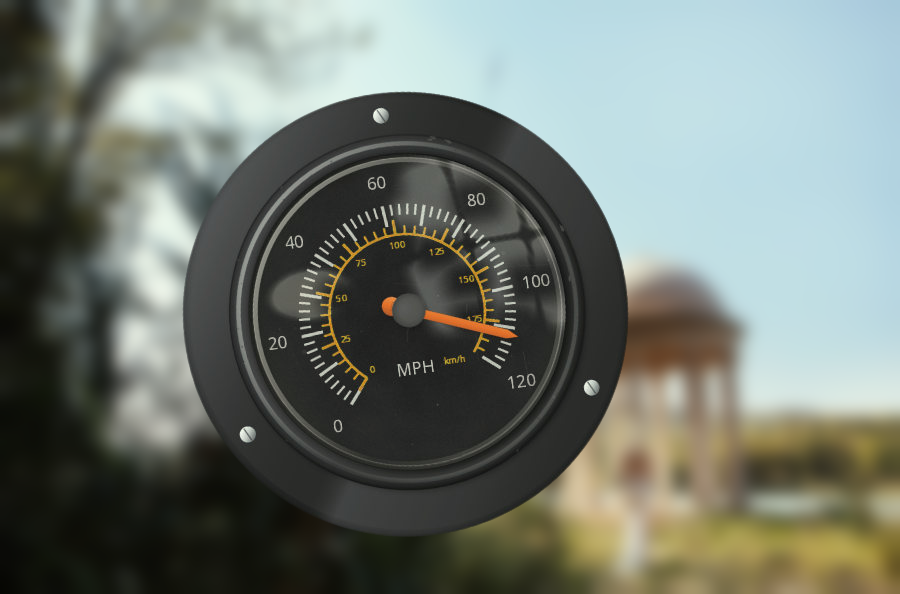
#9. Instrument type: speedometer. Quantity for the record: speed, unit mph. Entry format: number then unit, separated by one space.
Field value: 112 mph
